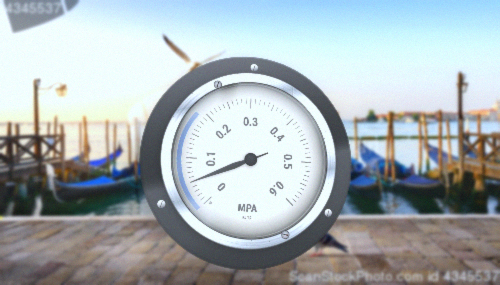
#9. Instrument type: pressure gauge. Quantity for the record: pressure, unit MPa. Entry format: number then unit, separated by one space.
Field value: 0.05 MPa
